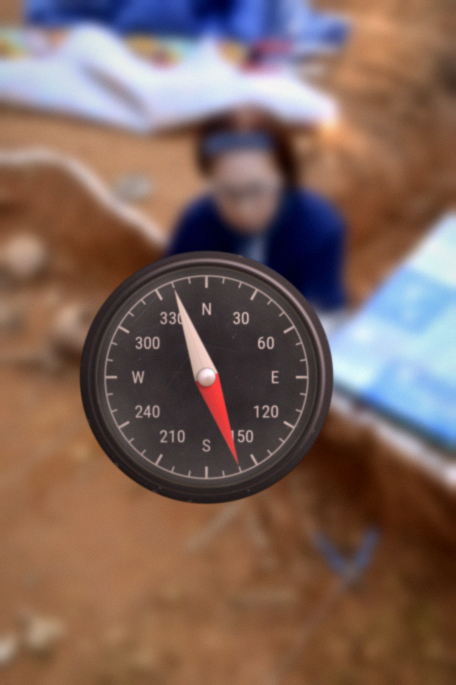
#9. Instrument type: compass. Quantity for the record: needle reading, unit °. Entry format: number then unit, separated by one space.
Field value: 160 °
